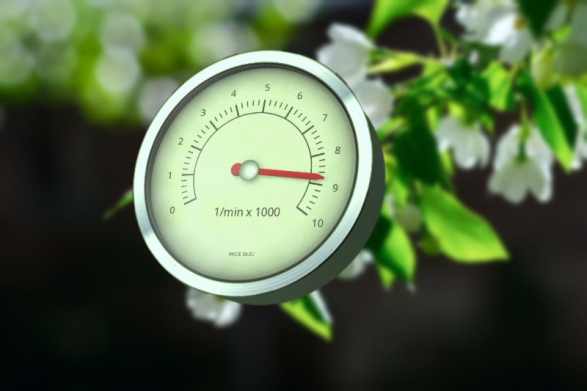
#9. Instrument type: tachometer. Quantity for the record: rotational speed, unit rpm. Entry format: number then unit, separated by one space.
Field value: 8800 rpm
